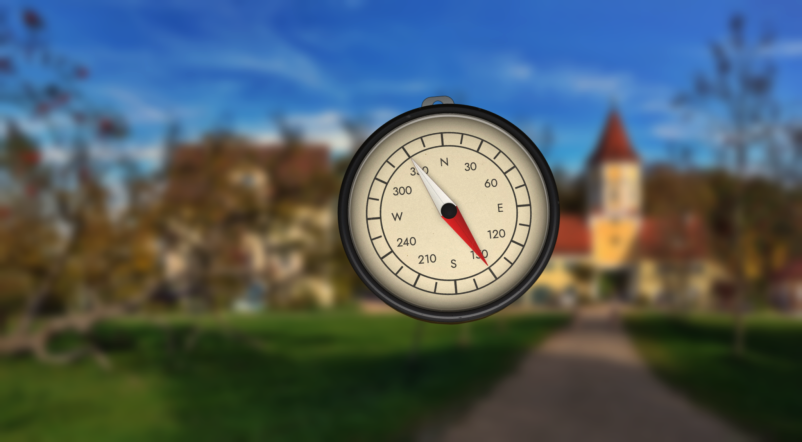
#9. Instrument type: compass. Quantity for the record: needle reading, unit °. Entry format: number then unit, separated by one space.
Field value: 150 °
